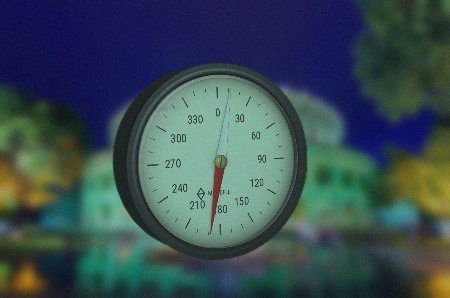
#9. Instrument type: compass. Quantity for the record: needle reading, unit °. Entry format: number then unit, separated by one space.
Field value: 190 °
